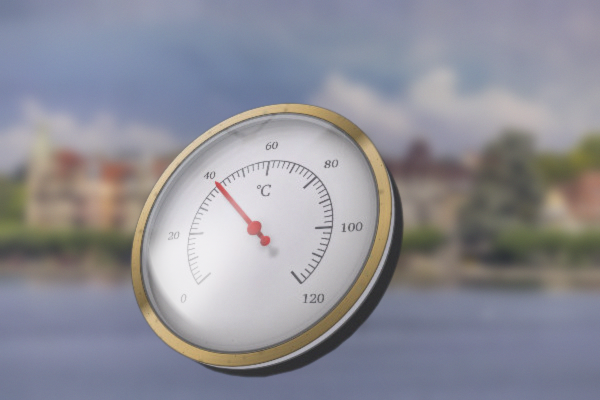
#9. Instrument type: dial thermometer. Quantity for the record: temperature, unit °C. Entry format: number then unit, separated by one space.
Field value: 40 °C
